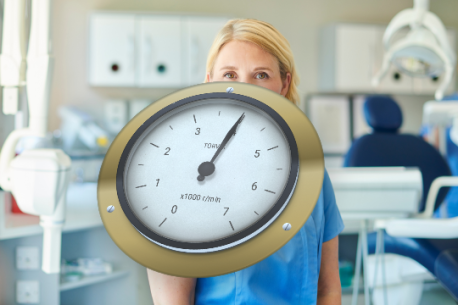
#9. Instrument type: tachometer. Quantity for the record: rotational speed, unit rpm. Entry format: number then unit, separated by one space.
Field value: 4000 rpm
